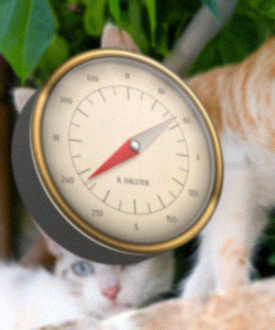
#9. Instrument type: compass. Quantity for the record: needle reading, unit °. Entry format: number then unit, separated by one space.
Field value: 232.5 °
